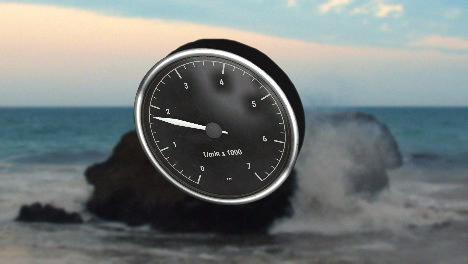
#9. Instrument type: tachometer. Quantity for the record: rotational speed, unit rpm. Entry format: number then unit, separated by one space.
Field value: 1800 rpm
